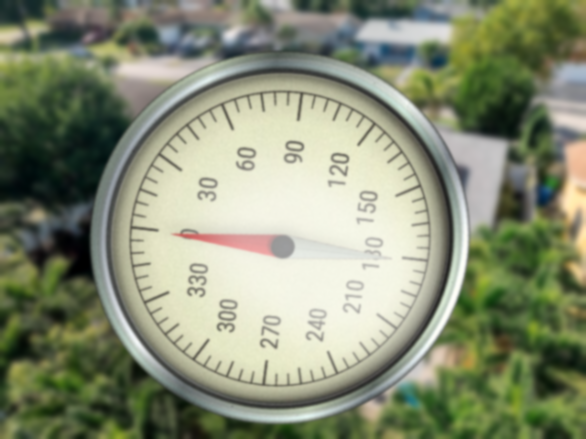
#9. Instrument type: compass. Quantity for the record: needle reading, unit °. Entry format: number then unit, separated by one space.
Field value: 0 °
